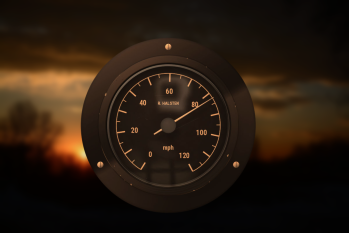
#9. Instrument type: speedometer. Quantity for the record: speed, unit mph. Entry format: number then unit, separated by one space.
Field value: 82.5 mph
